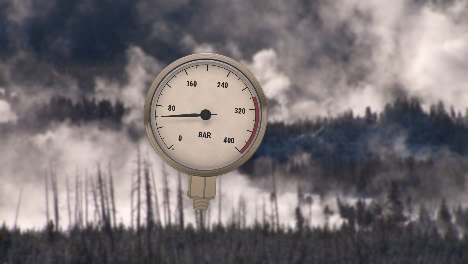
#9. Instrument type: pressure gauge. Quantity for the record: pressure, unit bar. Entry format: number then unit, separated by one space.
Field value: 60 bar
